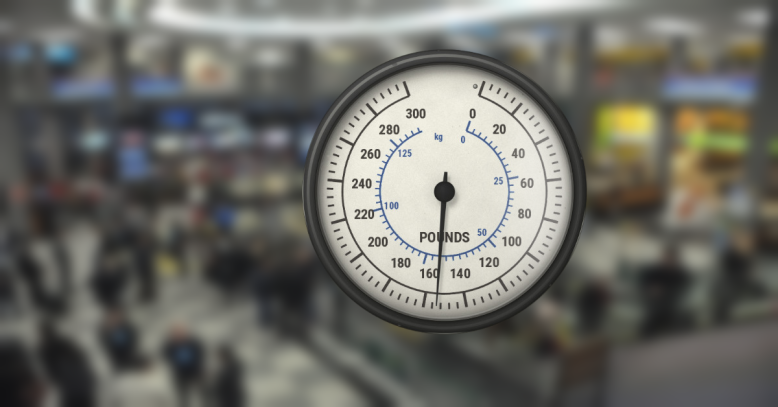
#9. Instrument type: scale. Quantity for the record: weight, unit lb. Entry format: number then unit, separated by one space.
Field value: 154 lb
